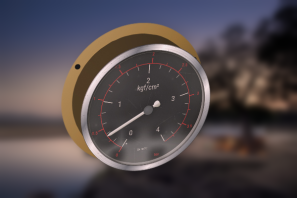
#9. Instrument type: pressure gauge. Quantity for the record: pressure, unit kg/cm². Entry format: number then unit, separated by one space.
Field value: 0.4 kg/cm²
